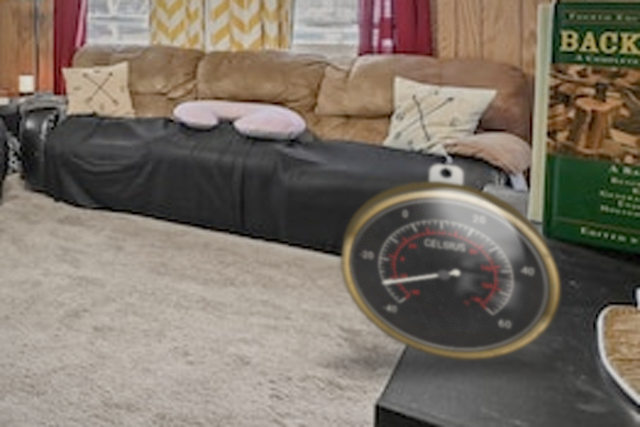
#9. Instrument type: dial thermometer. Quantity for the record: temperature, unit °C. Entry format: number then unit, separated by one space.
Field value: -30 °C
